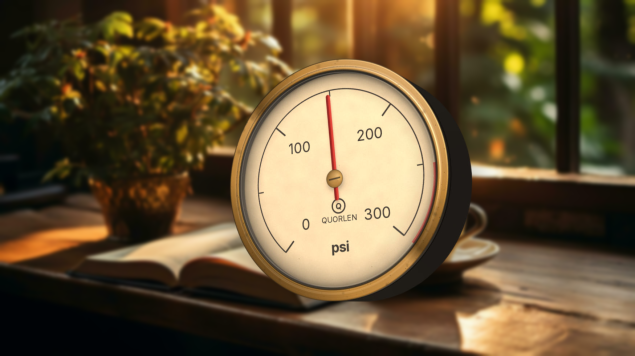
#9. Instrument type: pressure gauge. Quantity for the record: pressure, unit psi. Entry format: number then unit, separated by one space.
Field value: 150 psi
